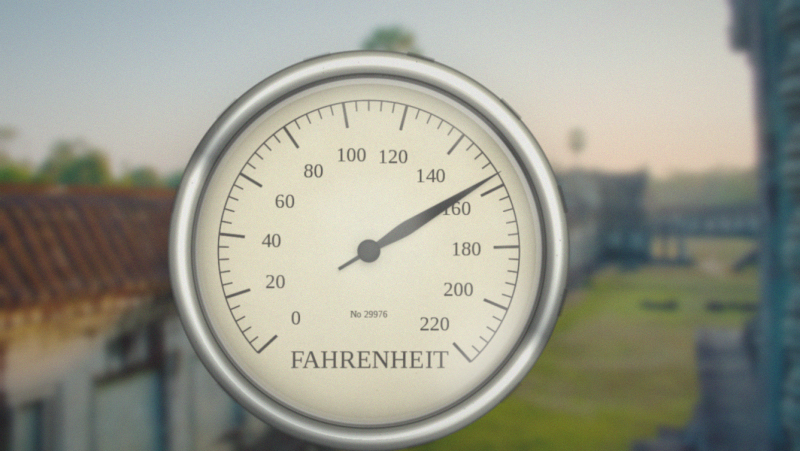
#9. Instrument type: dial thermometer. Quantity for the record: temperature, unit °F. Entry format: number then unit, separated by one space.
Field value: 156 °F
